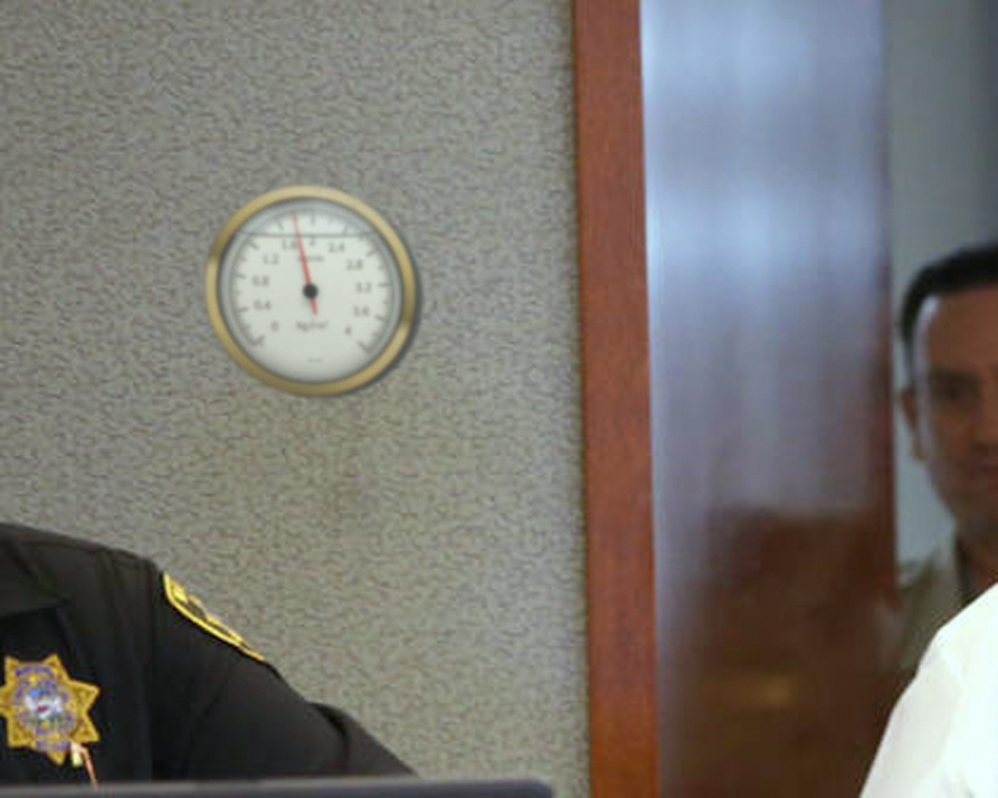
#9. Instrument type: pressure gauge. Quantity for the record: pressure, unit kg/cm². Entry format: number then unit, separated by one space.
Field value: 1.8 kg/cm²
